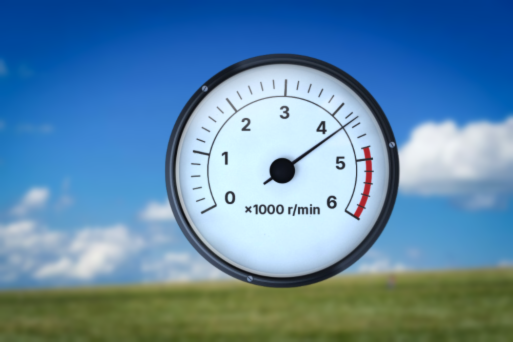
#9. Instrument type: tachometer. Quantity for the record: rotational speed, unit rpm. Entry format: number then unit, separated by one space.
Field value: 4300 rpm
